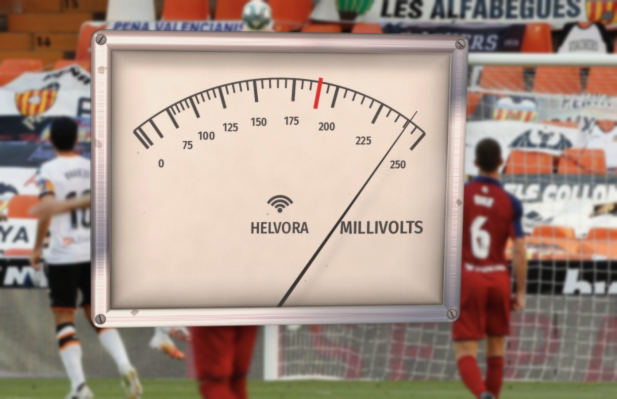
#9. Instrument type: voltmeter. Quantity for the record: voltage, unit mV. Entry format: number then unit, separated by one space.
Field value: 240 mV
